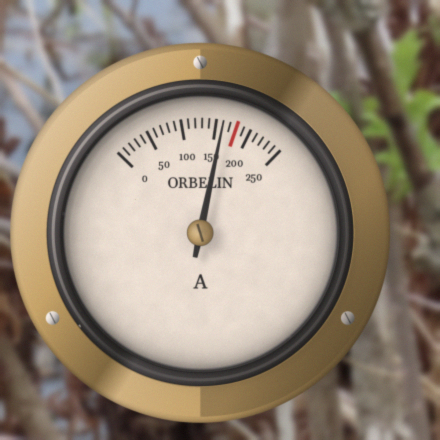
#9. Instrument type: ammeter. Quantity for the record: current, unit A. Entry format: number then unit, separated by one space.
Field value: 160 A
